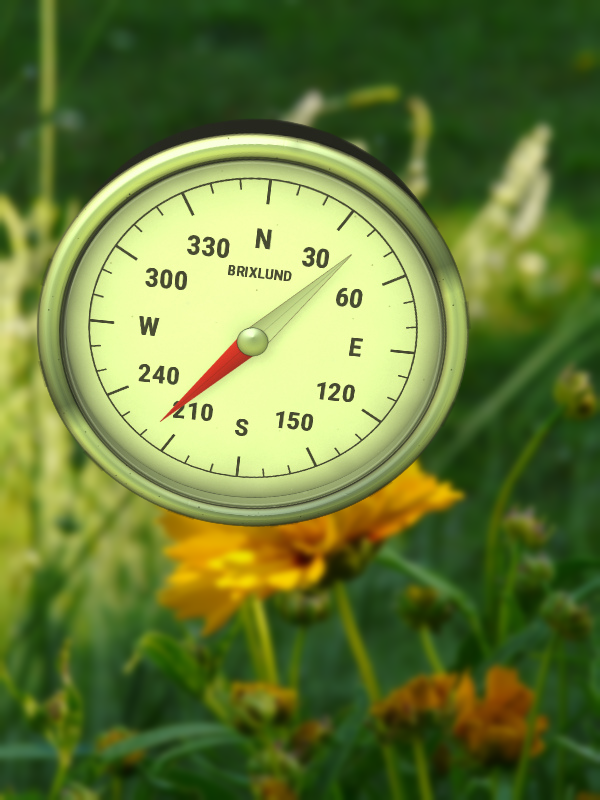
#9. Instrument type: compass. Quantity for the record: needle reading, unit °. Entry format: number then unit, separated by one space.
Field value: 220 °
